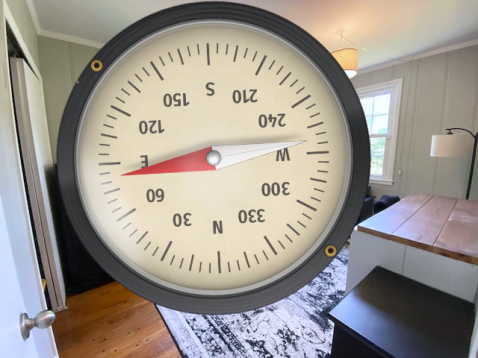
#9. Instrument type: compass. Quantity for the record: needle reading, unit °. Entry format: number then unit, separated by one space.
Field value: 82.5 °
